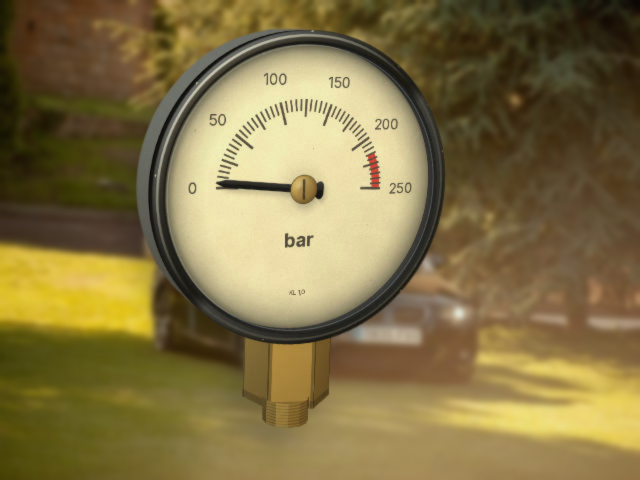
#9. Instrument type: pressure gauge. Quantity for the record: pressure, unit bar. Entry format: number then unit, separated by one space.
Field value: 5 bar
